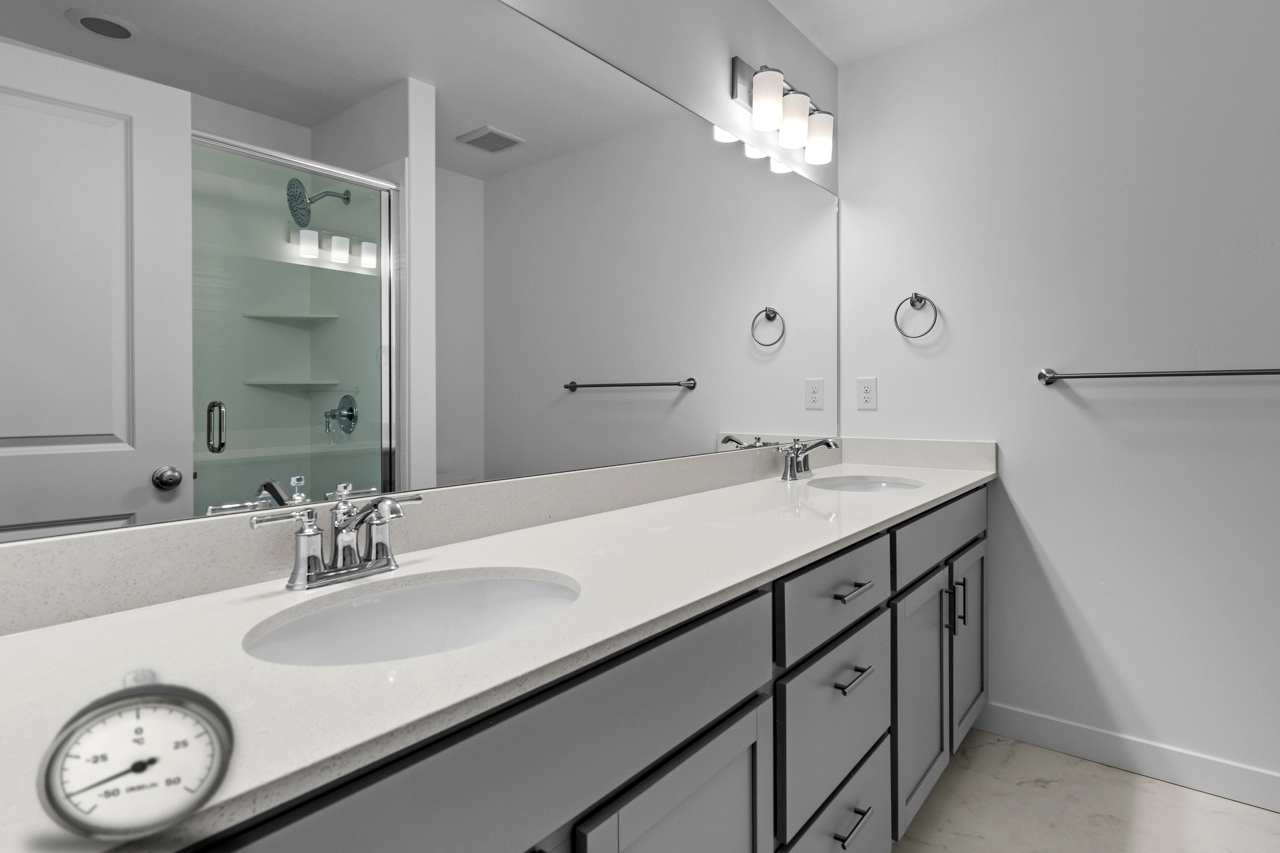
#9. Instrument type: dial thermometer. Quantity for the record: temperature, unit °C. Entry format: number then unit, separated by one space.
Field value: -40 °C
